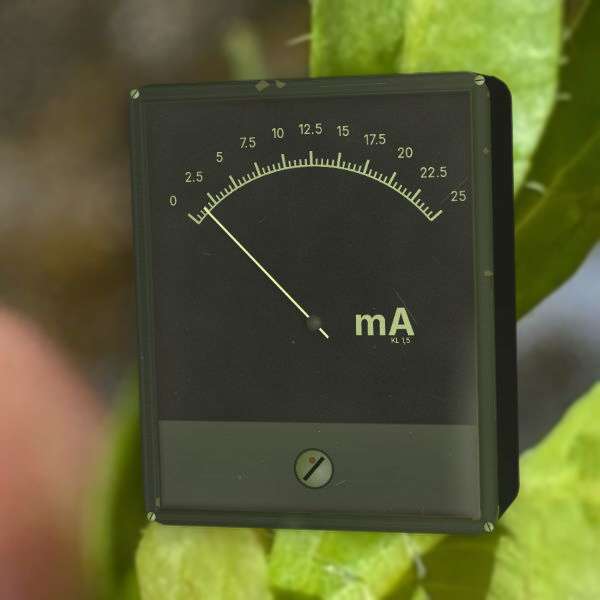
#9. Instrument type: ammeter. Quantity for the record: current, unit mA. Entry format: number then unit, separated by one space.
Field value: 1.5 mA
